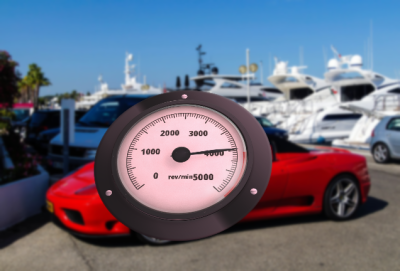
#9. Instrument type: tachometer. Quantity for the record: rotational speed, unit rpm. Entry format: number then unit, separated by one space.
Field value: 4000 rpm
